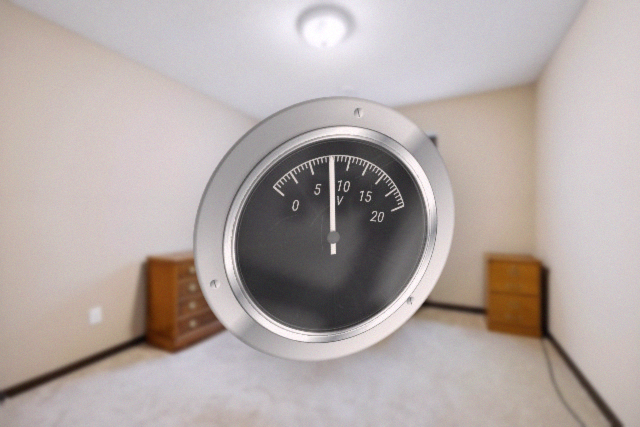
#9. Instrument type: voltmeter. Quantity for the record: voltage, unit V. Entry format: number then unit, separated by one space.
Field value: 7.5 V
